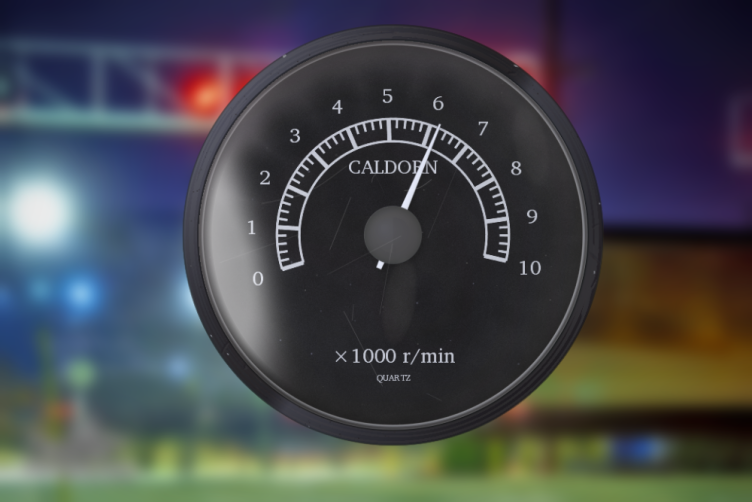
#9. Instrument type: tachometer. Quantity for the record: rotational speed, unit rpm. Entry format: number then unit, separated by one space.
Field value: 6200 rpm
